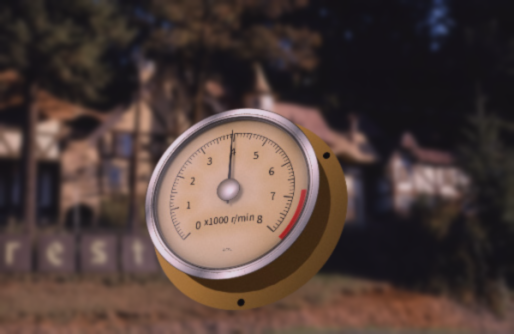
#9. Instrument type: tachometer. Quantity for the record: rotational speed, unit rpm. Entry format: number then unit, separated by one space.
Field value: 4000 rpm
